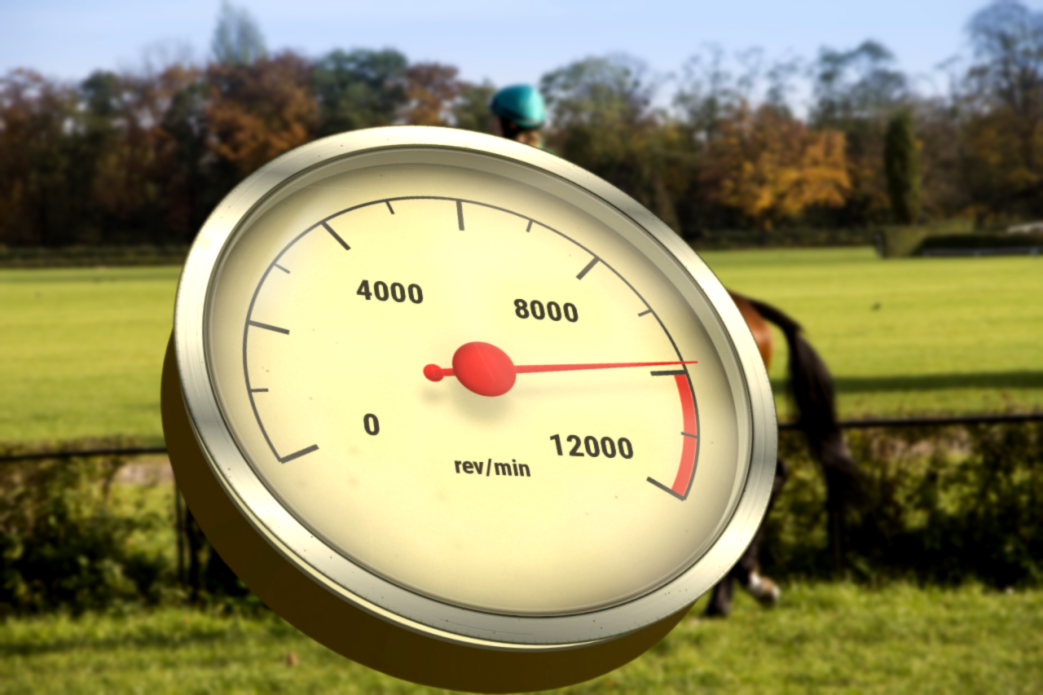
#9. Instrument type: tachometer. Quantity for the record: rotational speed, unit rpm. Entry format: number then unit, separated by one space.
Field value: 10000 rpm
